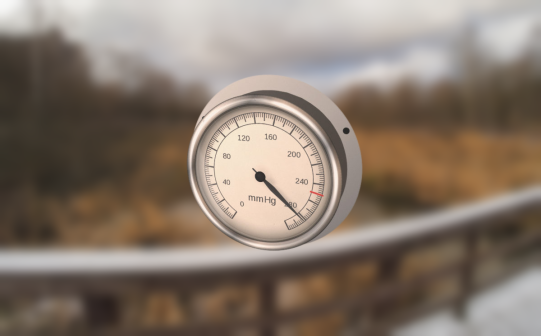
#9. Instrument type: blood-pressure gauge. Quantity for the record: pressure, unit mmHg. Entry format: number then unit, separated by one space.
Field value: 280 mmHg
